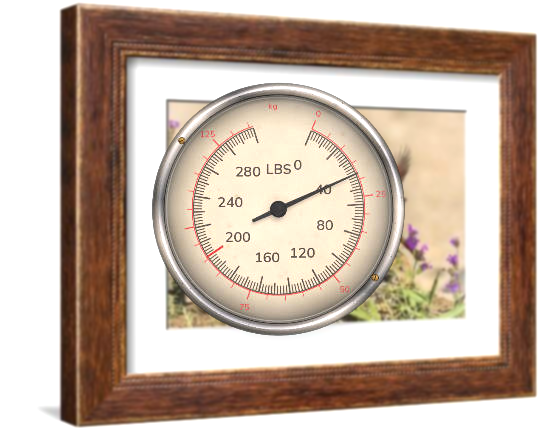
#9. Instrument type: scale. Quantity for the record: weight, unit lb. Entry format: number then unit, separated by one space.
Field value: 40 lb
